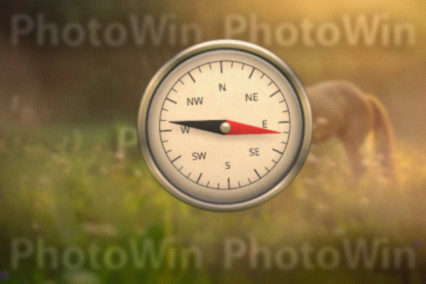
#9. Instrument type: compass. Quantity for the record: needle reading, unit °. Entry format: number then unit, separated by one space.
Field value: 100 °
